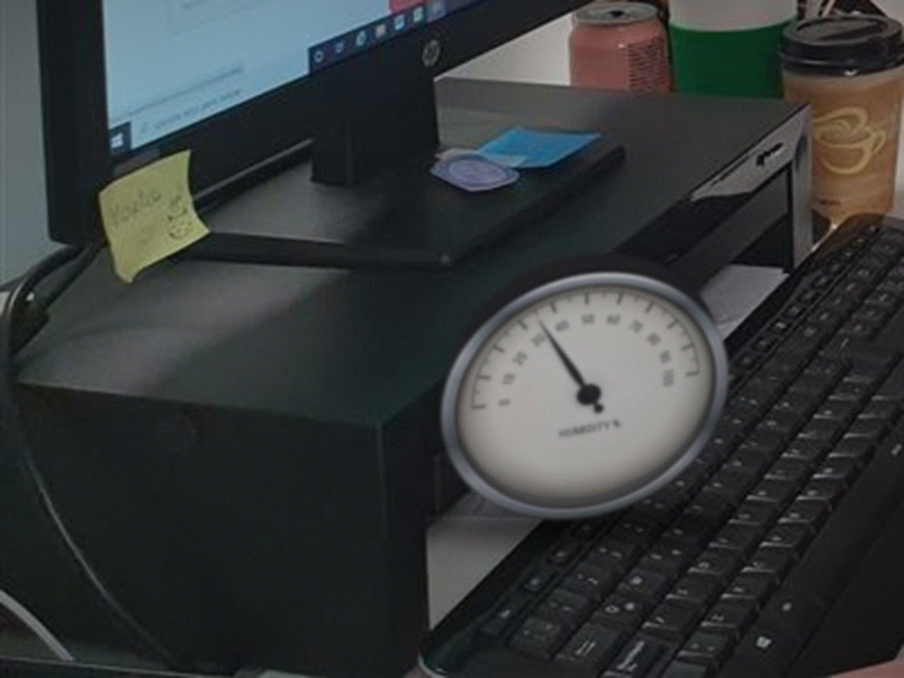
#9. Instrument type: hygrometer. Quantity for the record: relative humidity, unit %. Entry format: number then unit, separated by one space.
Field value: 35 %
